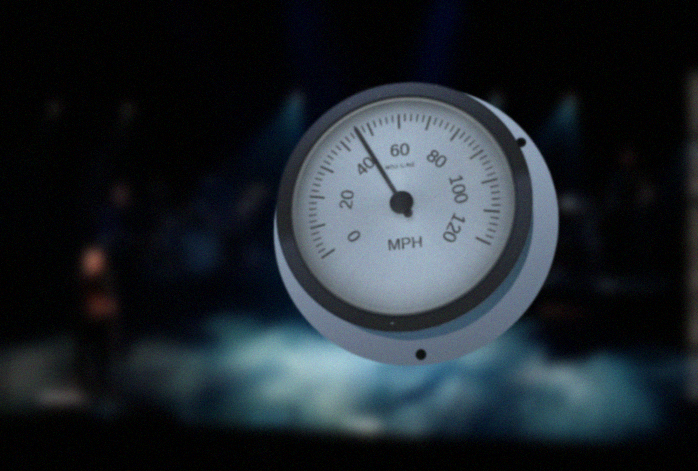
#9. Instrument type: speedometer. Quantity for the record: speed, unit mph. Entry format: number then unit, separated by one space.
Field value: 46 mph
